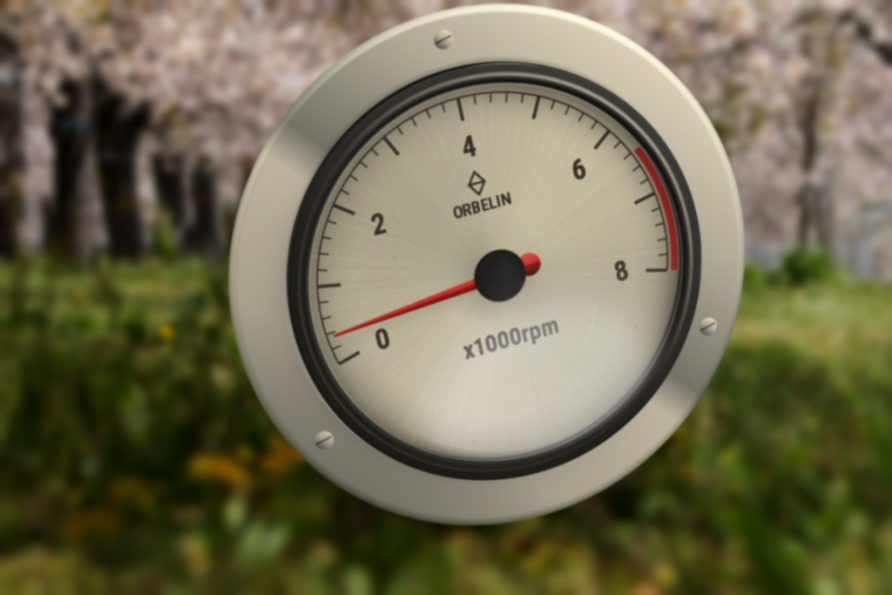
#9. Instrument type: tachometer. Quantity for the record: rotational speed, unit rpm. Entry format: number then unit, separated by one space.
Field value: 400 rpm
